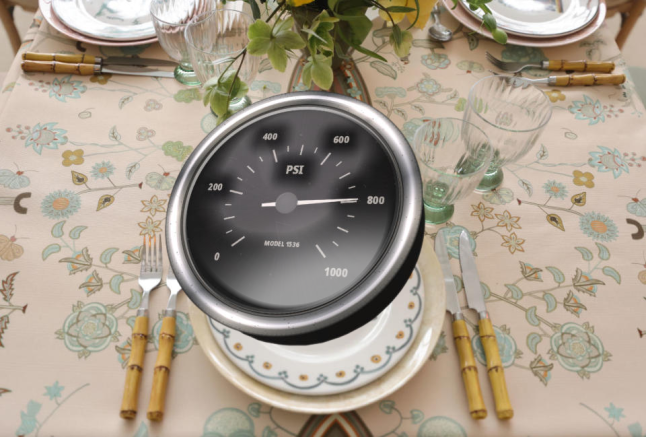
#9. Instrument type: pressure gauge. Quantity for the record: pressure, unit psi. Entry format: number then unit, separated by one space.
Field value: 800 psi
